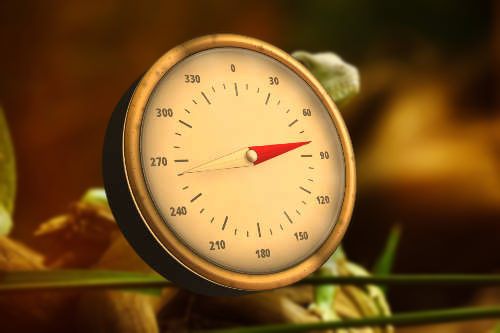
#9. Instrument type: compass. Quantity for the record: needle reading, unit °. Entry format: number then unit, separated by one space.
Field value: 80 °
